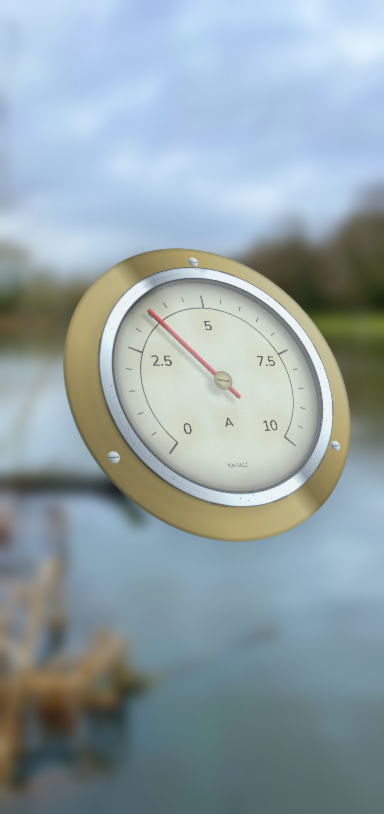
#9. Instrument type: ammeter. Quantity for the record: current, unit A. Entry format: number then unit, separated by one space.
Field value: 3.5 A
